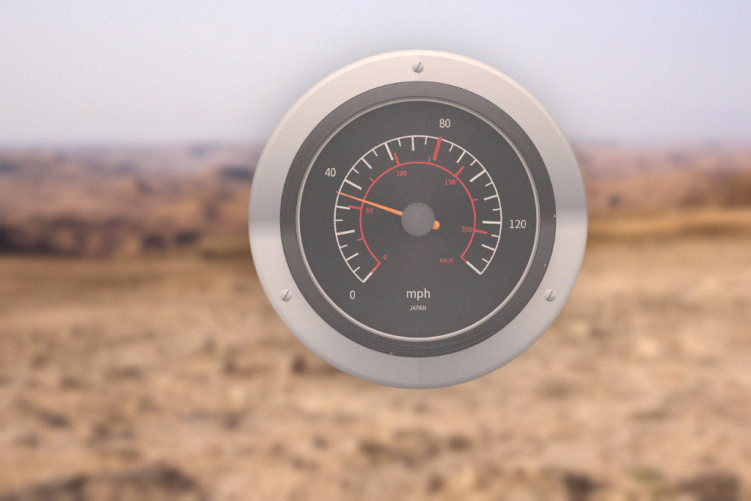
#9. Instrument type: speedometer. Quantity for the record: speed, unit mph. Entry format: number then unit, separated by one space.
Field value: 35 mph
